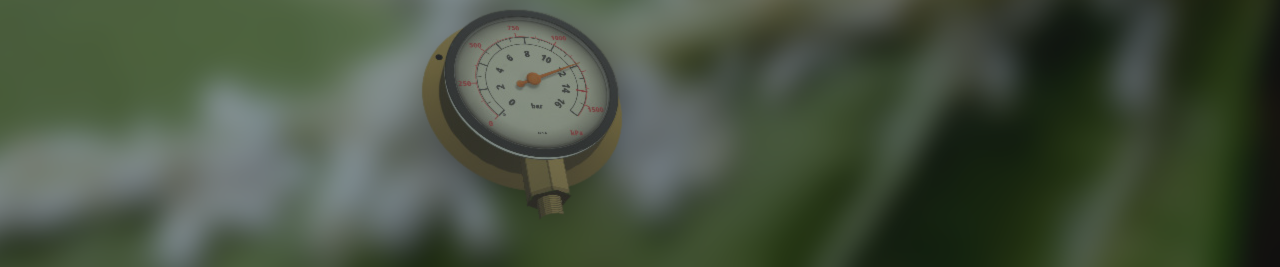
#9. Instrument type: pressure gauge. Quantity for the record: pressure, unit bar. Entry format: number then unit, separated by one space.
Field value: 12 bar
